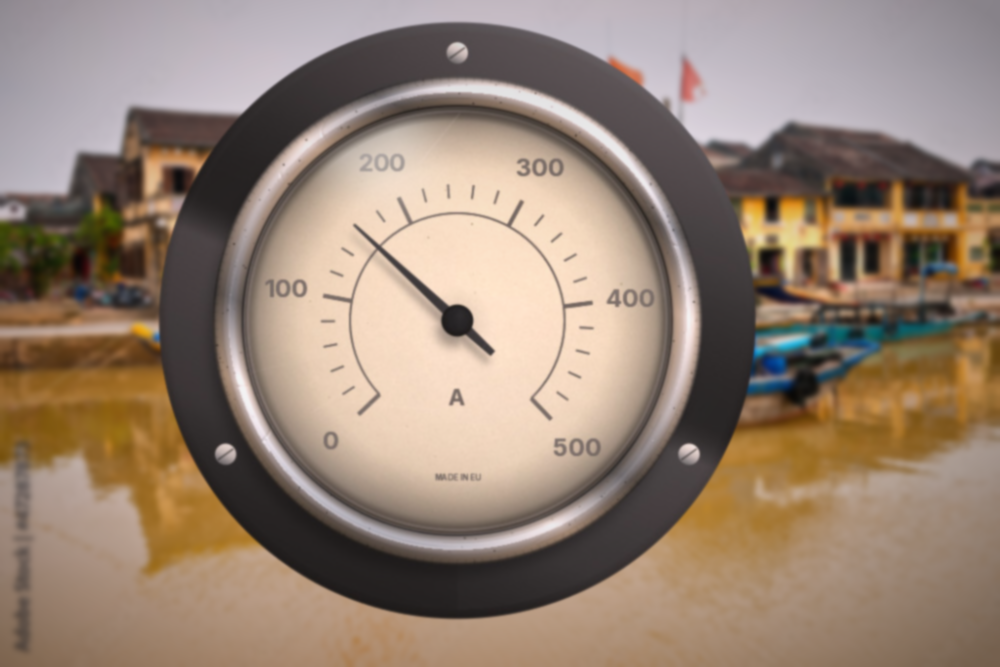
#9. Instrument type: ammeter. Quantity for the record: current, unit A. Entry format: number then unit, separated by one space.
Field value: 160 A
